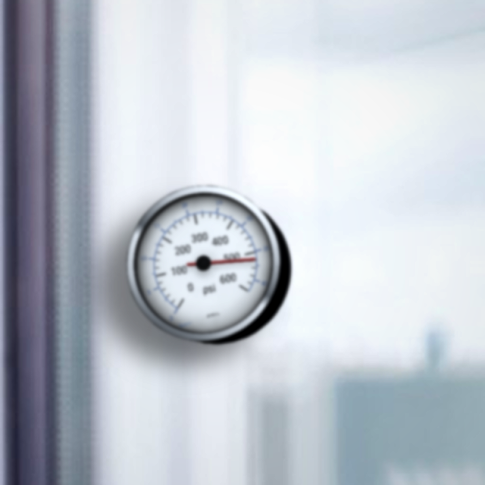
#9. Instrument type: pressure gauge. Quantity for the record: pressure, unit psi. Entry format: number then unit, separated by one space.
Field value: 520 psi
